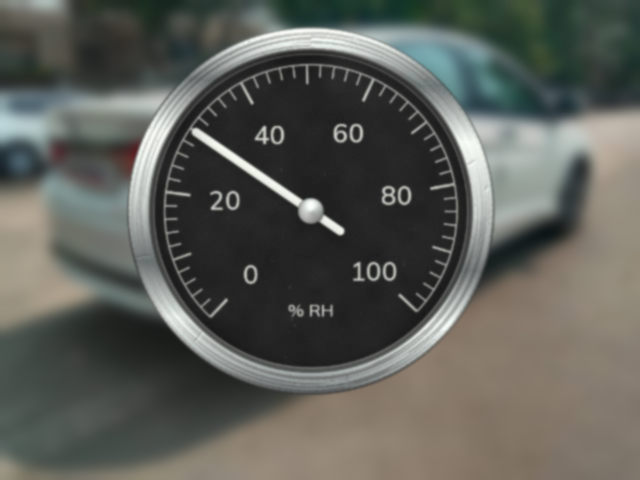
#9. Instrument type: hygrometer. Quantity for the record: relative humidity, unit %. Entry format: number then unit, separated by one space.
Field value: 30 %
